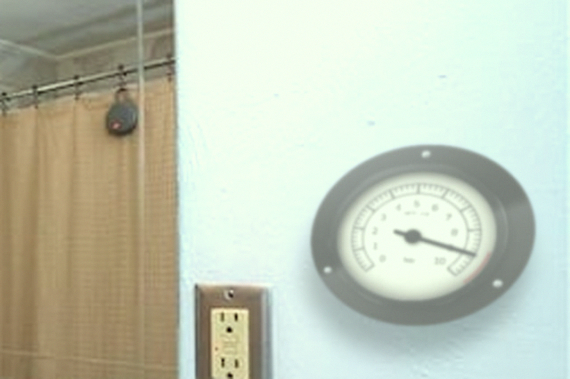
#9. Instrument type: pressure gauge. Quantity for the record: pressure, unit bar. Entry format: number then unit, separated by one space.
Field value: 9 bar
